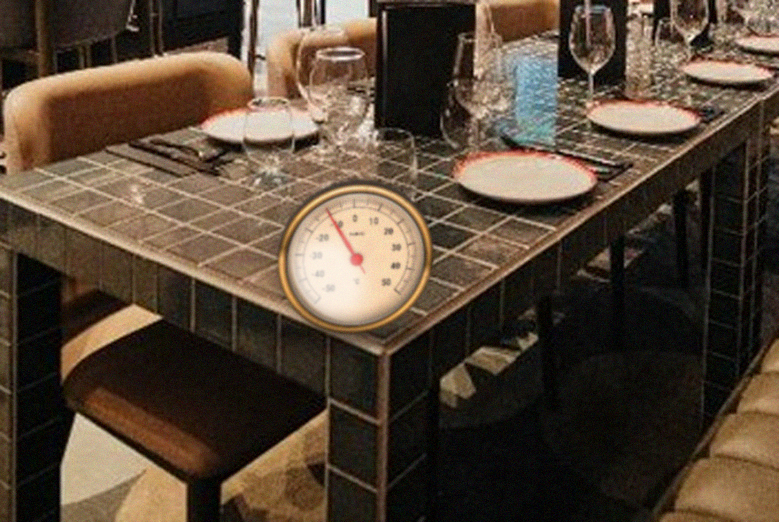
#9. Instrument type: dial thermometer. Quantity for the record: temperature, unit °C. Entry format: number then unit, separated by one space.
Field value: -10 °C
